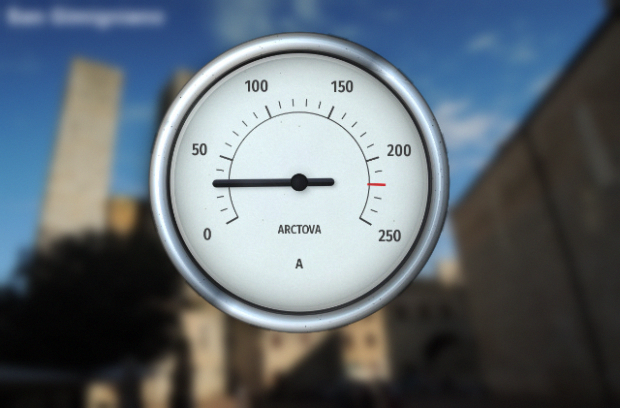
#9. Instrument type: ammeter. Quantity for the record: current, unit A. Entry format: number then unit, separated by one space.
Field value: 30 A
